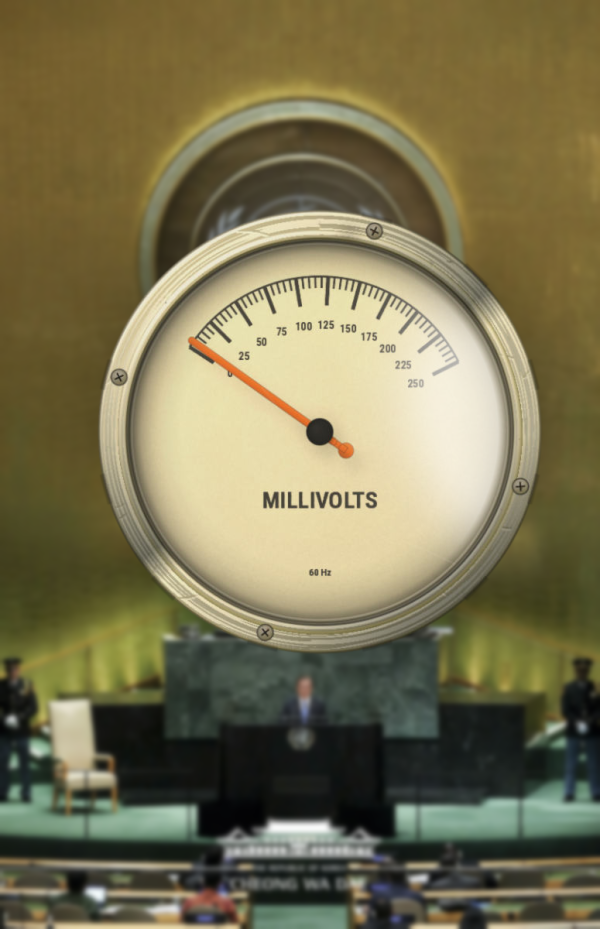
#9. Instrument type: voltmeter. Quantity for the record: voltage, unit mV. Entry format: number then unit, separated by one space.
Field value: 5 mV
